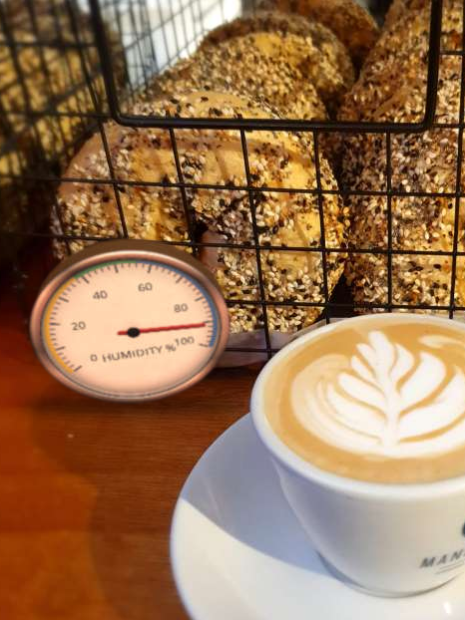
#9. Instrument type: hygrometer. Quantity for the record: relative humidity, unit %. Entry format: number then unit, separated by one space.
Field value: 90 %
